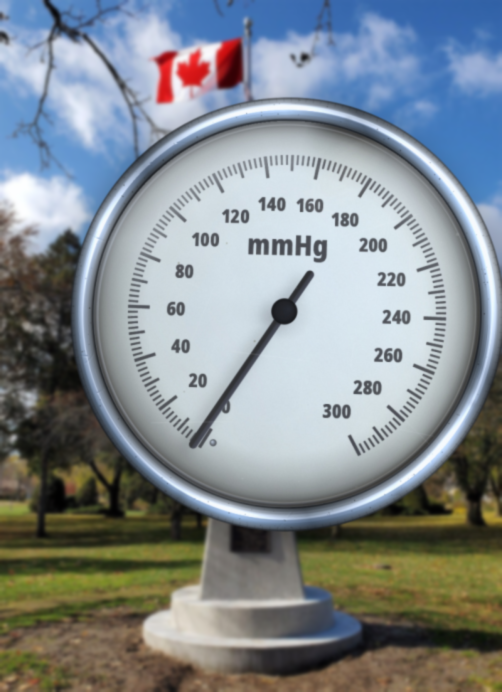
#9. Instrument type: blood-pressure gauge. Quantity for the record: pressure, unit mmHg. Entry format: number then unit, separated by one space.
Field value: 2 mmHg
